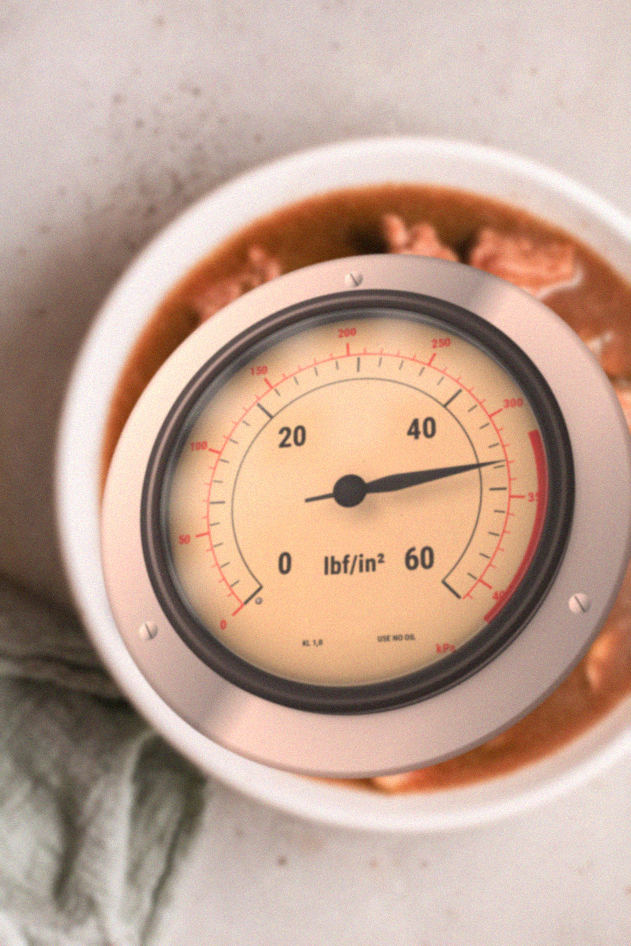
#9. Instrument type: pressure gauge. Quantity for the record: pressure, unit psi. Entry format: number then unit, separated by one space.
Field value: 48 psi
